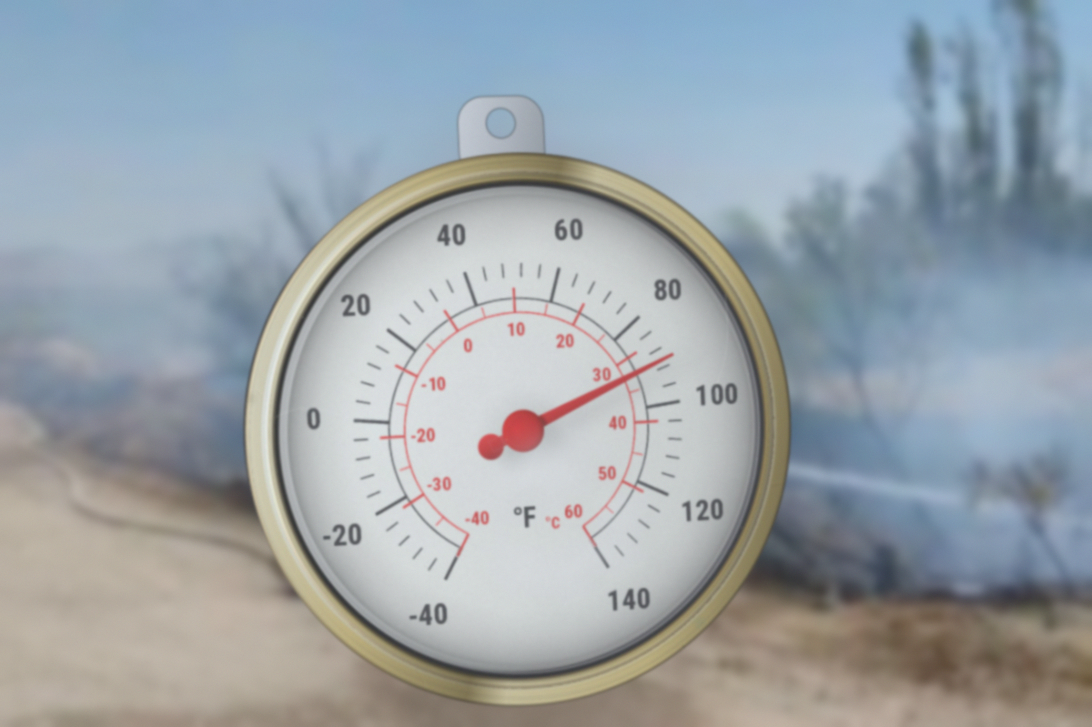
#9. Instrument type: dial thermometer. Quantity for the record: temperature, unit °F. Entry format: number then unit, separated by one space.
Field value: 90 °F
